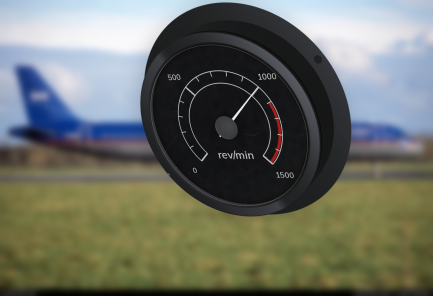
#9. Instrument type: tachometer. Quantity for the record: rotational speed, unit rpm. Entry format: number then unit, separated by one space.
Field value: 1000 rpm
